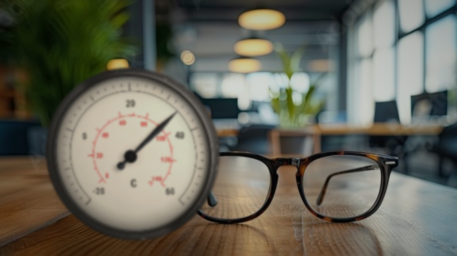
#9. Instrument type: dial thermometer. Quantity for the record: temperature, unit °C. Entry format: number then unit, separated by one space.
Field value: 34 °C
